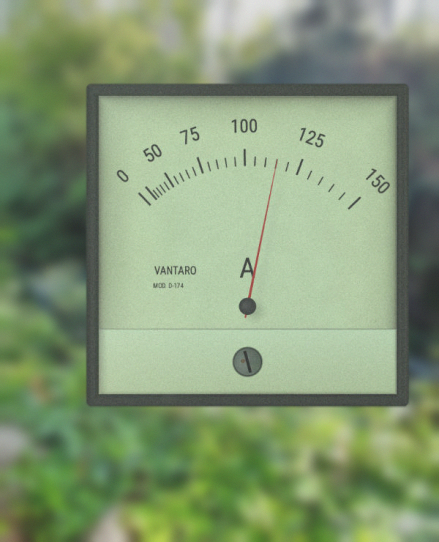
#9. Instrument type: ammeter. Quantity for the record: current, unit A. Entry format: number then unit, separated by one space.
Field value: 115 A
